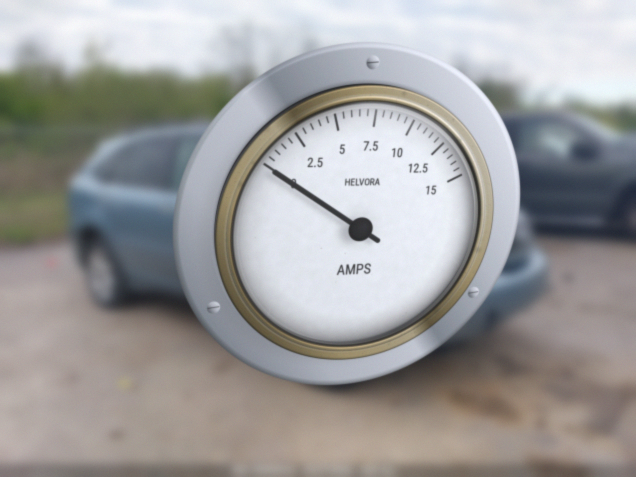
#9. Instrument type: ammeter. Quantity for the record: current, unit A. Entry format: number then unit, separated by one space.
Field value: 0 A
